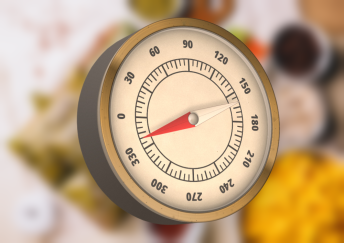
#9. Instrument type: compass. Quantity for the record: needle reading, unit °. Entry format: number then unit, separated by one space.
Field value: 340 °
